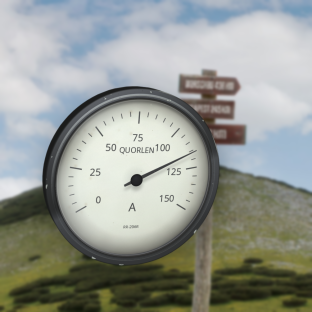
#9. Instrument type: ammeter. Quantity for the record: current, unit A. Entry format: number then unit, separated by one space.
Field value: 115 A
